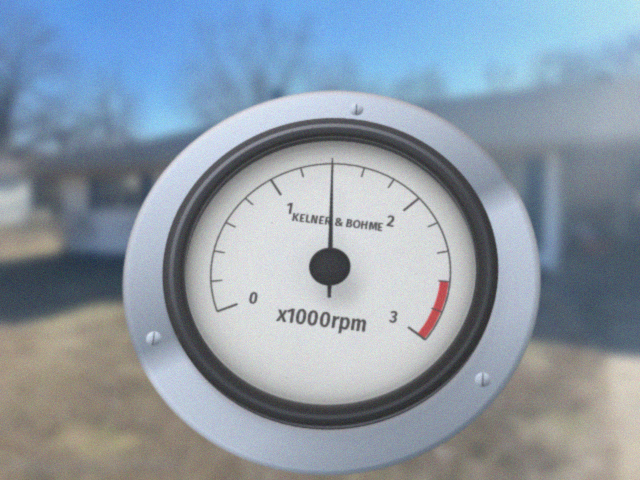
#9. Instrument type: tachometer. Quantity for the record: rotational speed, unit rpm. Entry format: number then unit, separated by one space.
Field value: 1400 rpm
